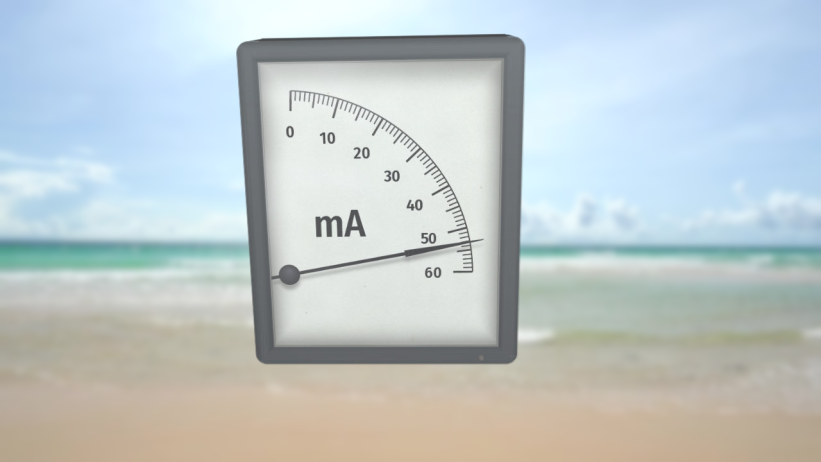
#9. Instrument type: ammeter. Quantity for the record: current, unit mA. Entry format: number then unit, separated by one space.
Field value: 53 mA
